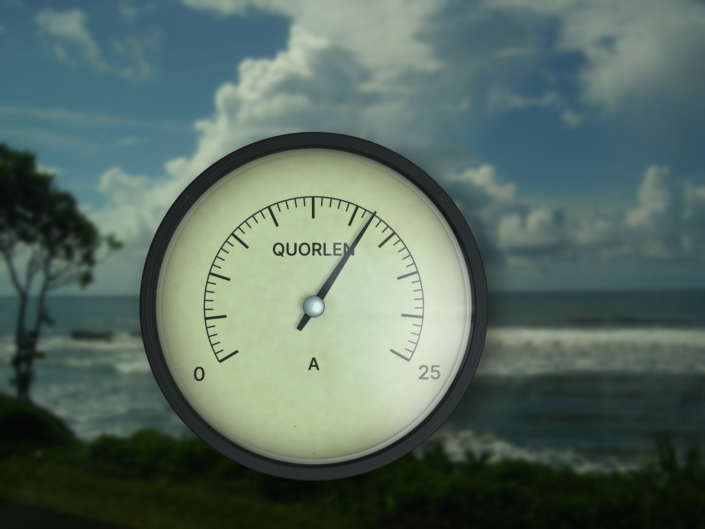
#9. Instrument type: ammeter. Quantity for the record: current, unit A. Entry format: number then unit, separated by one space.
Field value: 16 A
